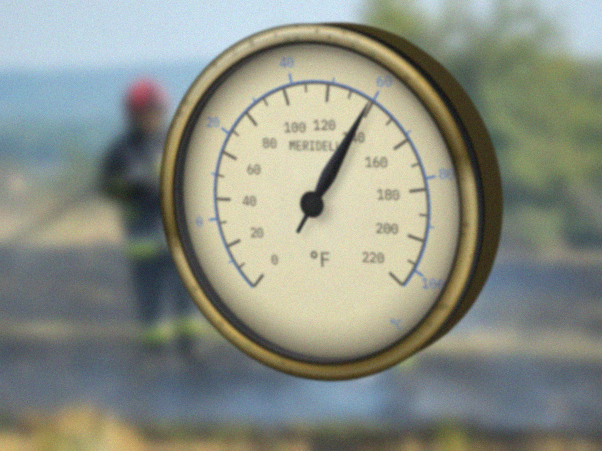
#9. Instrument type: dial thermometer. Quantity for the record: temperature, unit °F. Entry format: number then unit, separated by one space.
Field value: 140 °F
